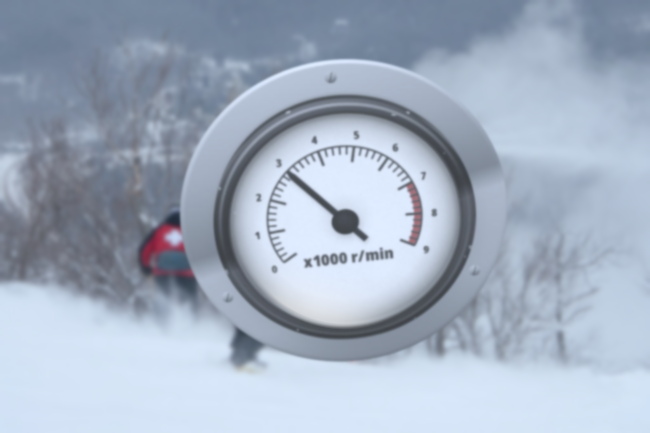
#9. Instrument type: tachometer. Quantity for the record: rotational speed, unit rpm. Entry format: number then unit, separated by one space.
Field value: 3000 rpm
